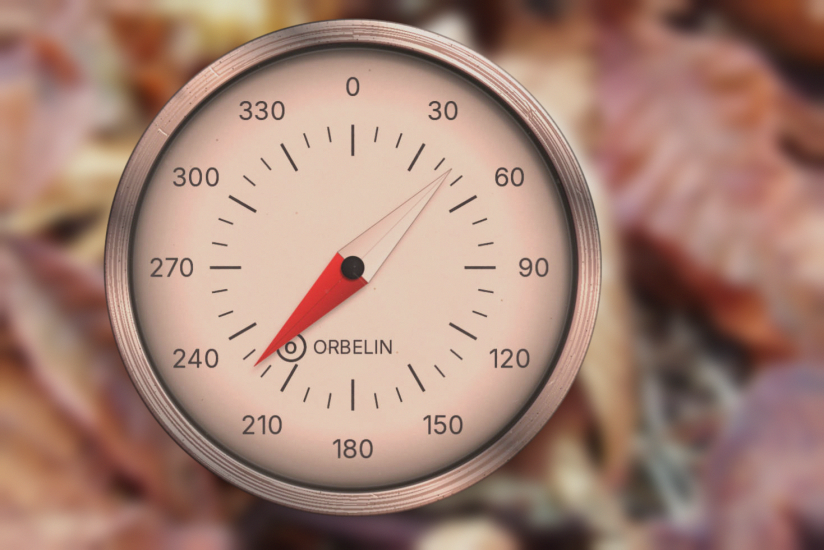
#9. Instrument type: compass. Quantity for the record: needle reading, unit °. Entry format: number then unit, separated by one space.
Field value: 225 °
